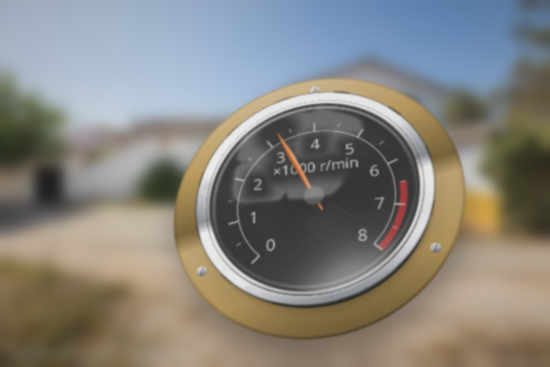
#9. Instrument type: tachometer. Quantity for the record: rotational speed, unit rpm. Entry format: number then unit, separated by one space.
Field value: 3250 rpm
